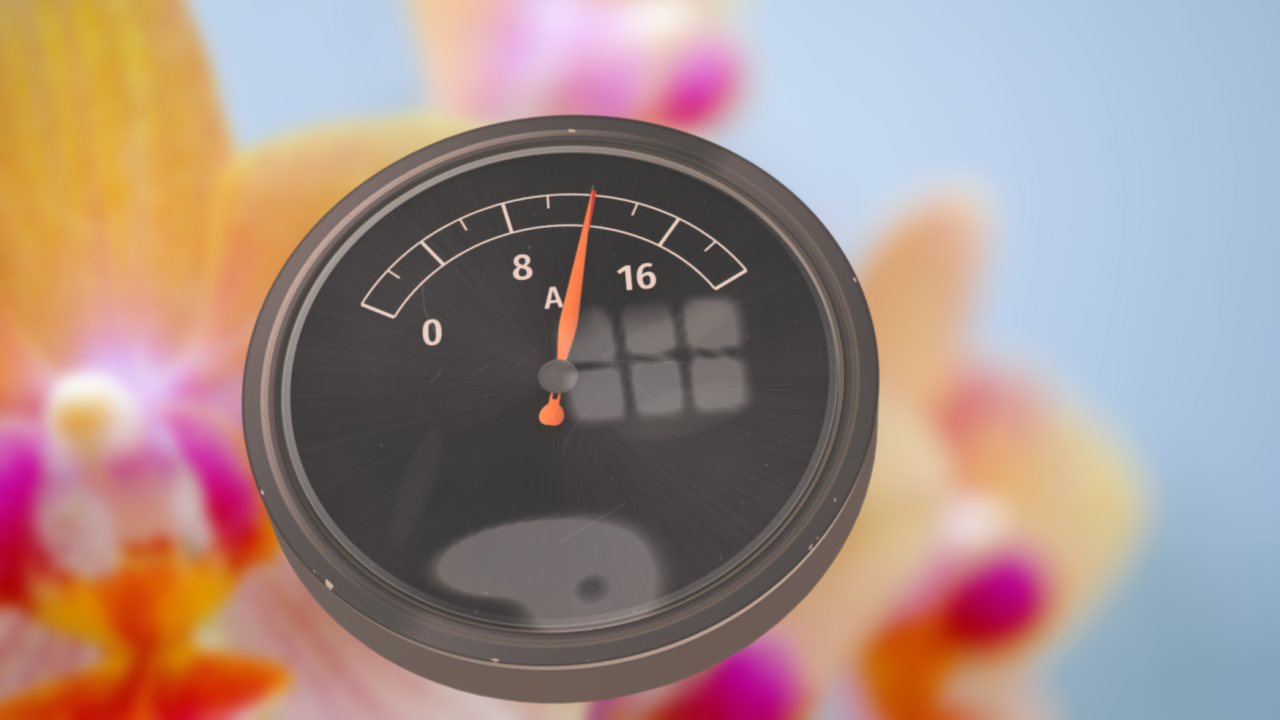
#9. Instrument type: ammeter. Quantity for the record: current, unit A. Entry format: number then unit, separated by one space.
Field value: 12 A
